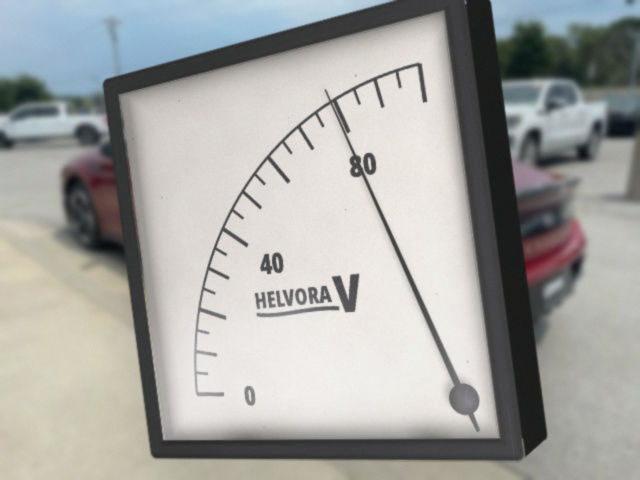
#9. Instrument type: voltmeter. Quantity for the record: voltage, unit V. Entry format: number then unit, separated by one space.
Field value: 80 V
